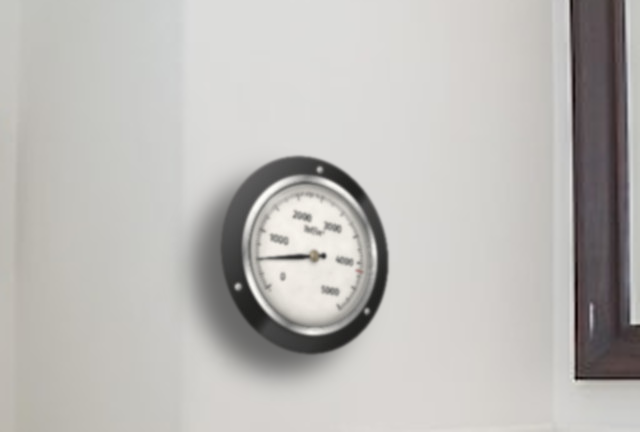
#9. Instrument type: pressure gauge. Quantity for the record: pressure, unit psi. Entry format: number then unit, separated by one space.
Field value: 500 psi
